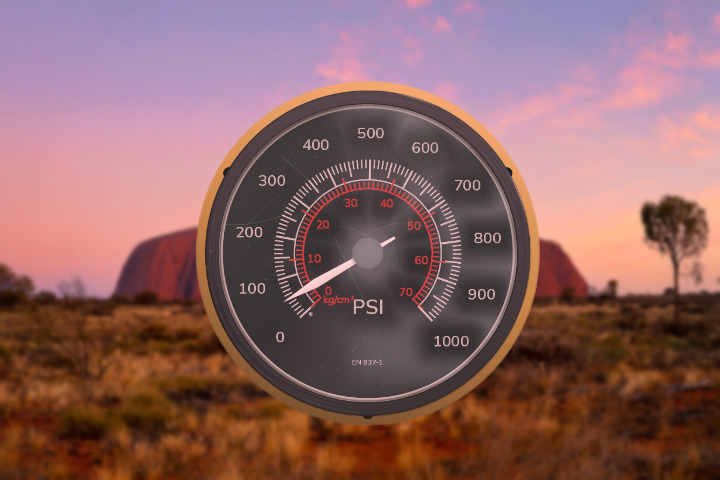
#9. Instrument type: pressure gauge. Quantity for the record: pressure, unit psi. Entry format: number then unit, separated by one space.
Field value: 50 psi
